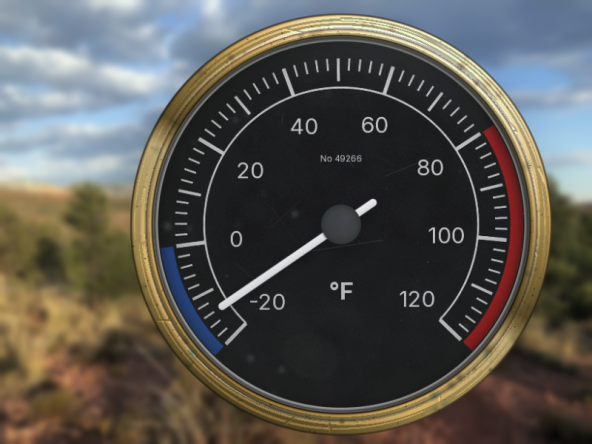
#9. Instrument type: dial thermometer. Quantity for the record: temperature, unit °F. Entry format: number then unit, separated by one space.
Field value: -14 °F
